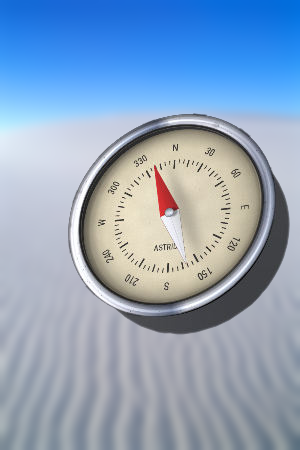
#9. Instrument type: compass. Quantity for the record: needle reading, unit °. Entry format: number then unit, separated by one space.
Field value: 340 °
